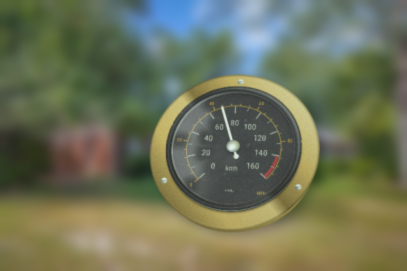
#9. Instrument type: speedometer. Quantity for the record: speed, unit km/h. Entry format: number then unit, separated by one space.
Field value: 70 km/h
